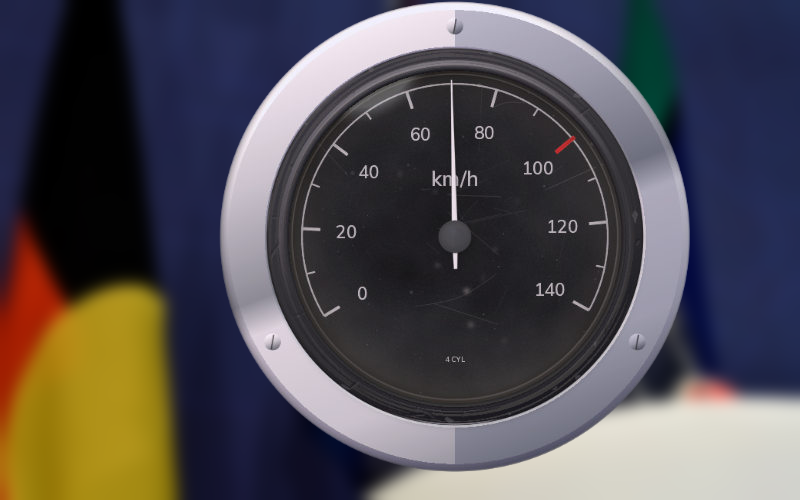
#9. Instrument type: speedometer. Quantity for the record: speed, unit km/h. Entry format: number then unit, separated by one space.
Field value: 70 km/h
